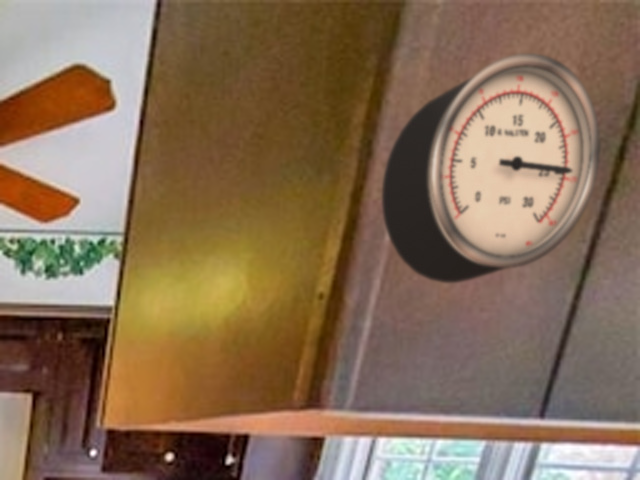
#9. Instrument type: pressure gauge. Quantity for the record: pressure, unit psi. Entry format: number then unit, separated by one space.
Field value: 25 psi
